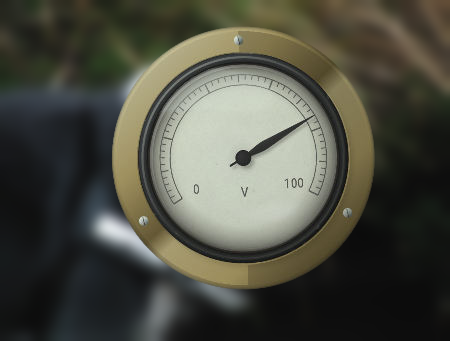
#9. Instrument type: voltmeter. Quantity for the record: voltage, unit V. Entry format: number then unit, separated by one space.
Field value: 76 V
